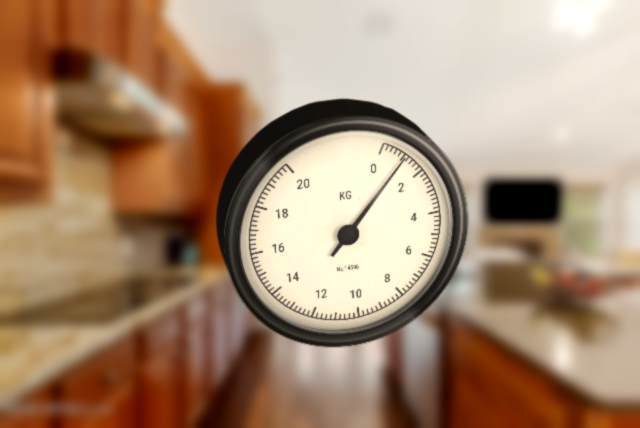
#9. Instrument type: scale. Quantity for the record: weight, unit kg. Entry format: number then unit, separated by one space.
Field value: 1 kg
